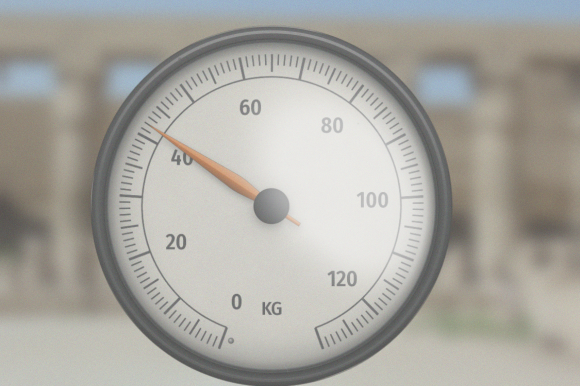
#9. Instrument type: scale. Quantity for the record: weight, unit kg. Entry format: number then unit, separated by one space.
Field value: 42 kg
